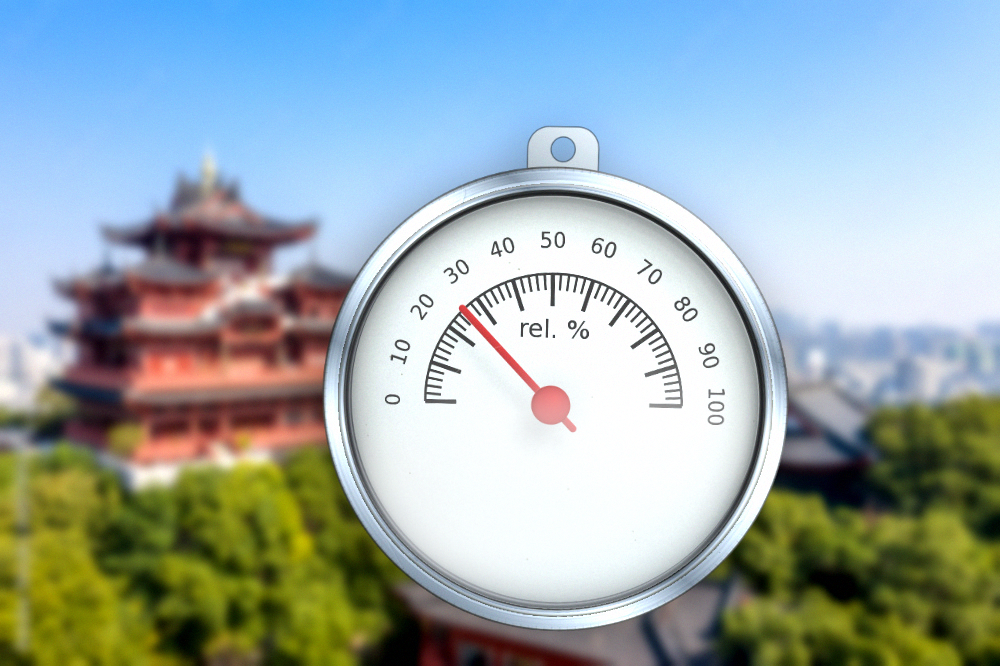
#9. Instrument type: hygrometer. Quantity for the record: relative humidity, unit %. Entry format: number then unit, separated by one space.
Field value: 26 %
